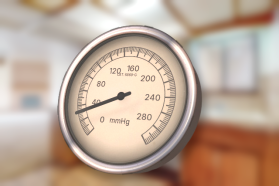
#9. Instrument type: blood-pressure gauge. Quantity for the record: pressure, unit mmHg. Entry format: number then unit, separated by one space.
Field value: 30 mmHg
